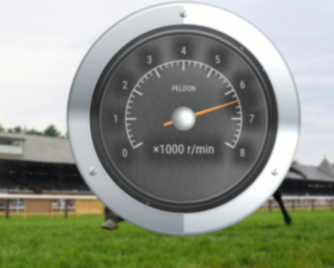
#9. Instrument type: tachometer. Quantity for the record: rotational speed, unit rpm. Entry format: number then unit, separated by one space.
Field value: 6400 rpm
